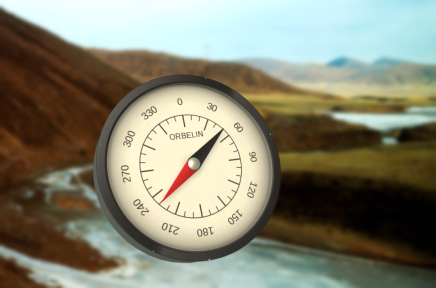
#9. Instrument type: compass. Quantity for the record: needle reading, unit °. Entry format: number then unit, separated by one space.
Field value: 230 °
